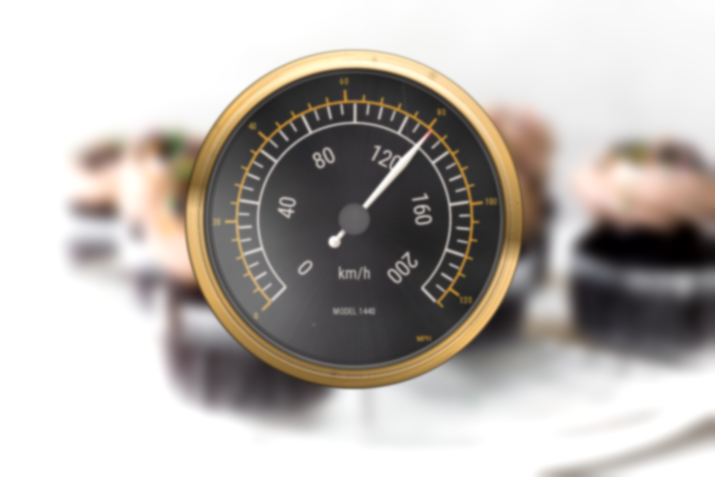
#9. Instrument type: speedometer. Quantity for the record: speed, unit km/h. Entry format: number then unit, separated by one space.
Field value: 130 km/h
